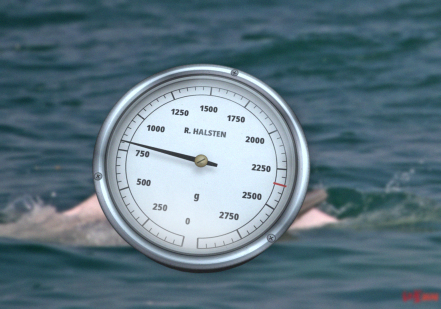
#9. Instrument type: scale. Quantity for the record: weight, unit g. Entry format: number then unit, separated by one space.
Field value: 800 g
